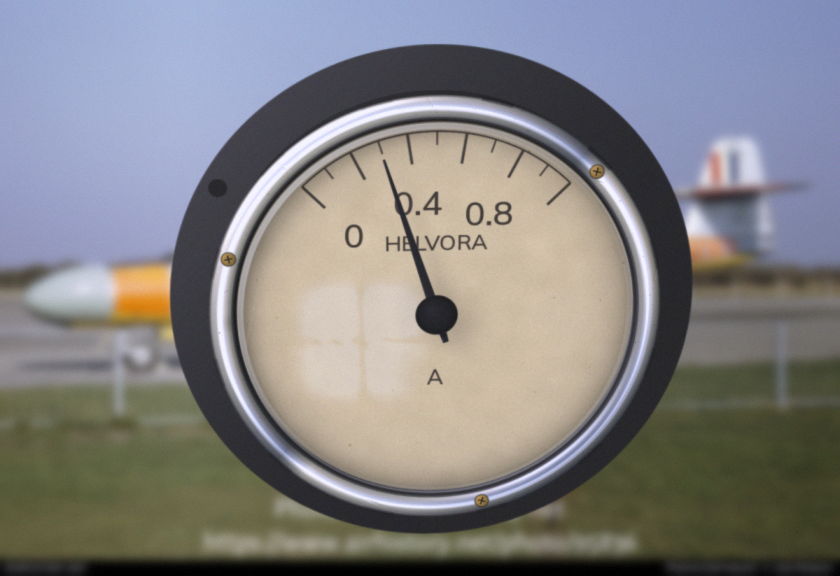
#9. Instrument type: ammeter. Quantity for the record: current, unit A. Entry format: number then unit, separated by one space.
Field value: 0.3 A
